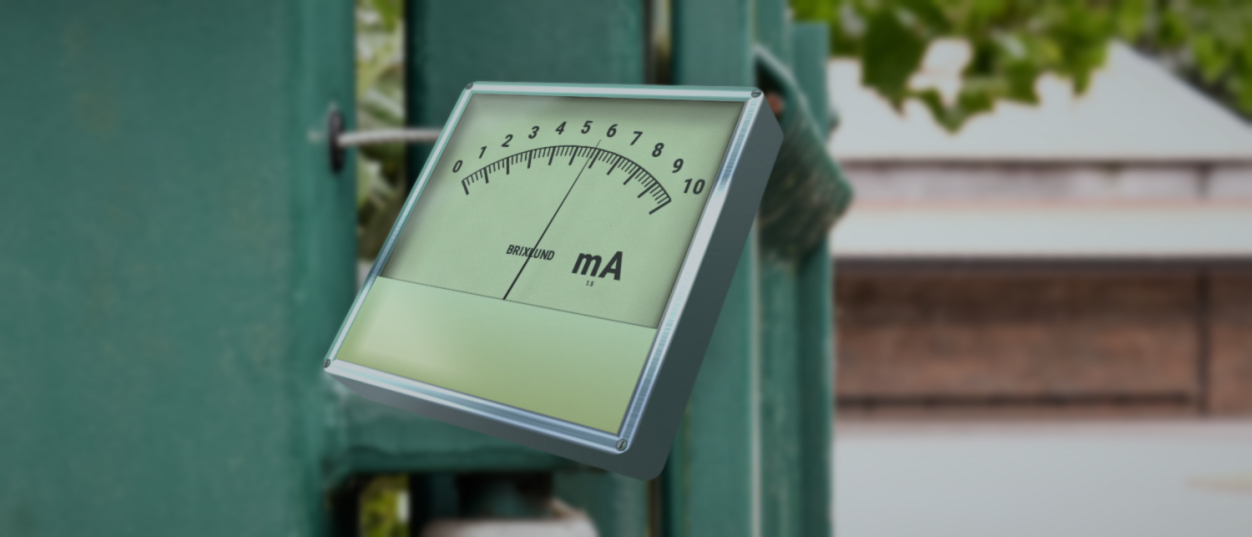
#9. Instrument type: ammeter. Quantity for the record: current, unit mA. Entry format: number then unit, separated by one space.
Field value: 6 mA
